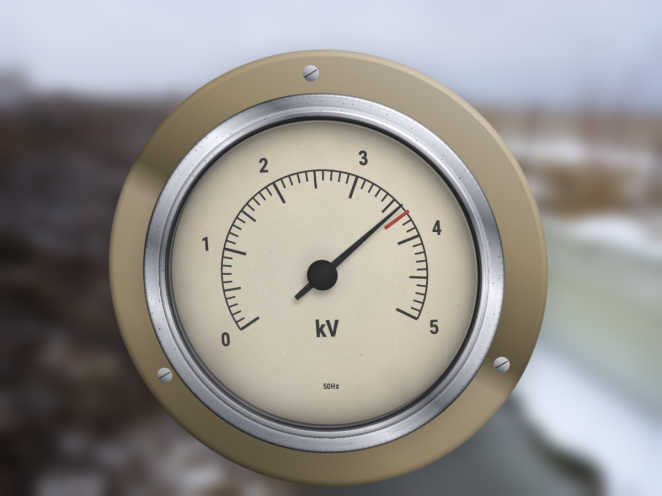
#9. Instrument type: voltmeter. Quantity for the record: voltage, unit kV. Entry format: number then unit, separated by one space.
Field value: 3.6 kV
